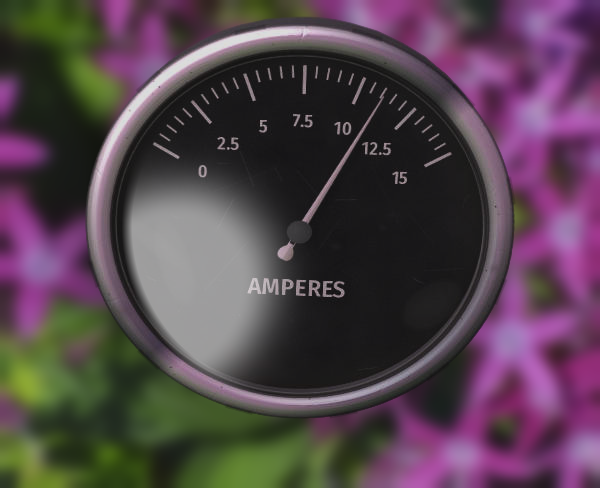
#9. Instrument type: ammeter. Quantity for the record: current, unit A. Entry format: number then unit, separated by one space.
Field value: 11 A
